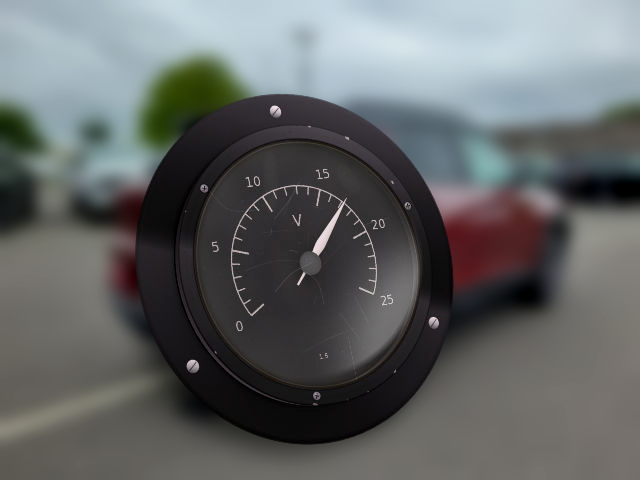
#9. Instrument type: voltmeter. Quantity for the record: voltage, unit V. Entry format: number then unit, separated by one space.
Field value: 17 V
